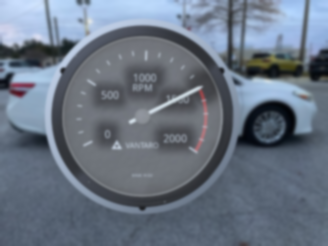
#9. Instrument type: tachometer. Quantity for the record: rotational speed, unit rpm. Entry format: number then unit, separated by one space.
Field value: 1500 rpm
